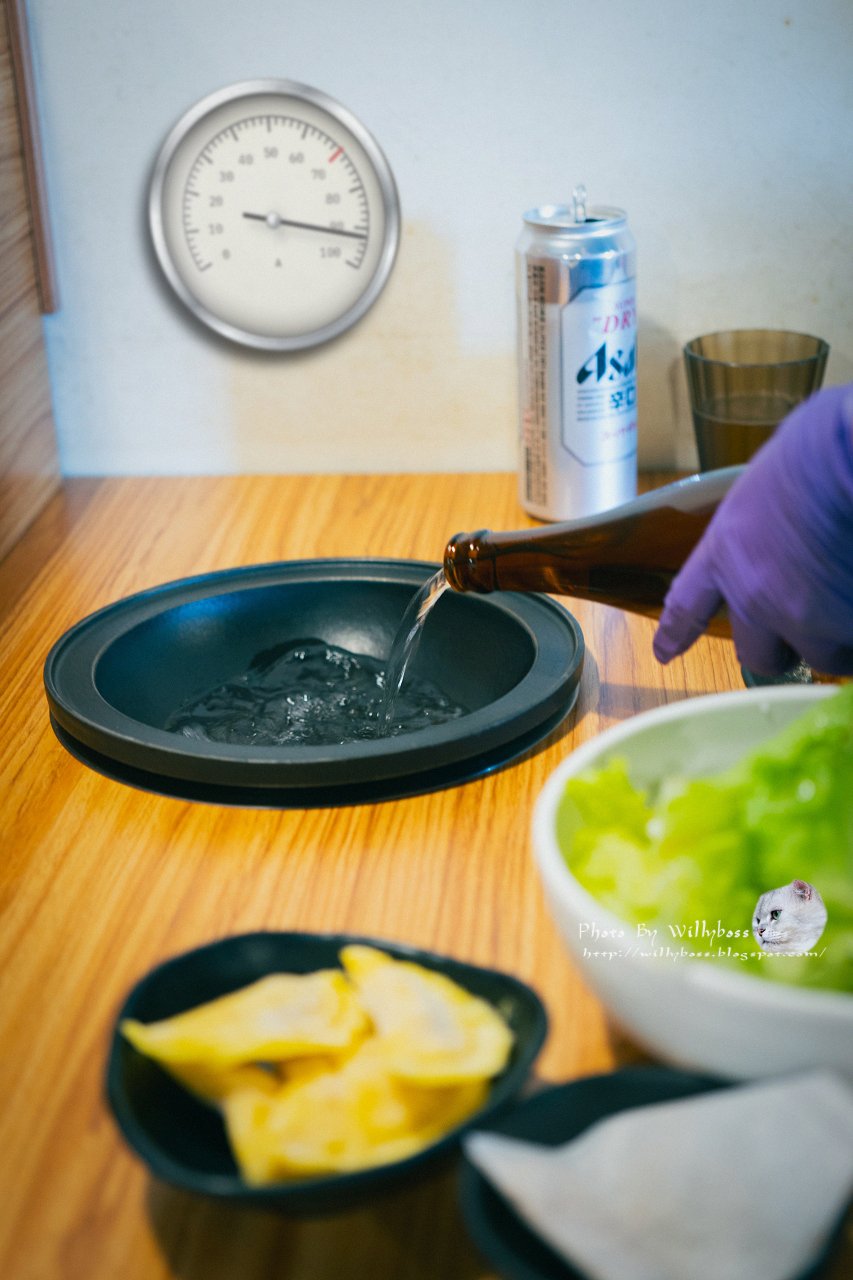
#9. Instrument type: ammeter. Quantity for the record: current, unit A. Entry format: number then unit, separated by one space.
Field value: 92 A
